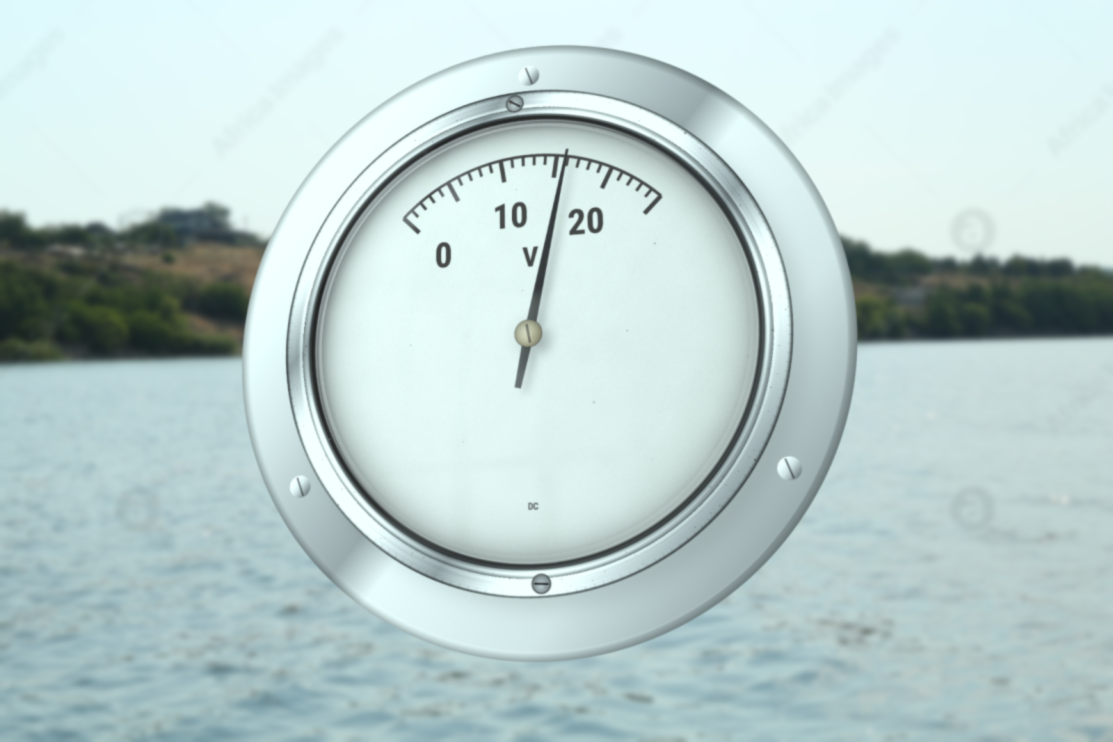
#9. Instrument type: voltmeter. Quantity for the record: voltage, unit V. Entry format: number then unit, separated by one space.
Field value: 16 V
